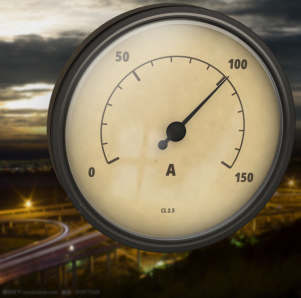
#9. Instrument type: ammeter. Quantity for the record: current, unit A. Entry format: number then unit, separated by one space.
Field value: 100 A
